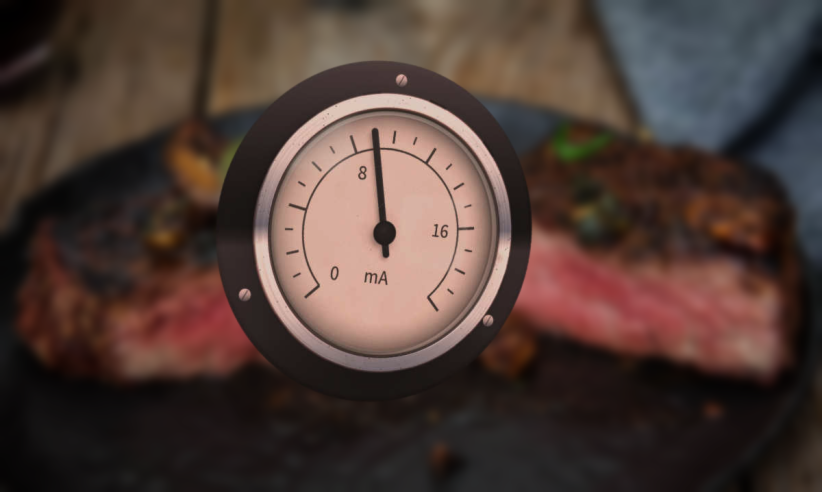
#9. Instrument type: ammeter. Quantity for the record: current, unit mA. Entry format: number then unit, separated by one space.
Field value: 9 mA
